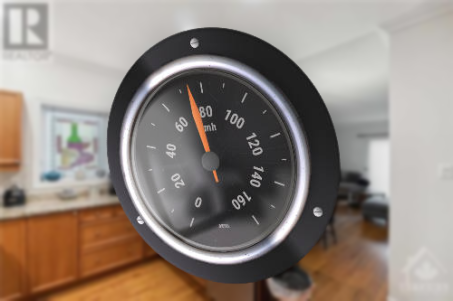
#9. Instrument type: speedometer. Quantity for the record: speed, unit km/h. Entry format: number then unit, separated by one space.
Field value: 75 km/h
